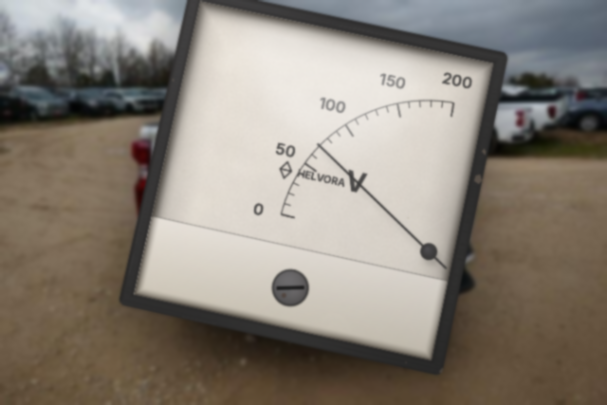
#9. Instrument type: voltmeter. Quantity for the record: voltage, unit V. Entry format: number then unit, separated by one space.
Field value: 70 V
